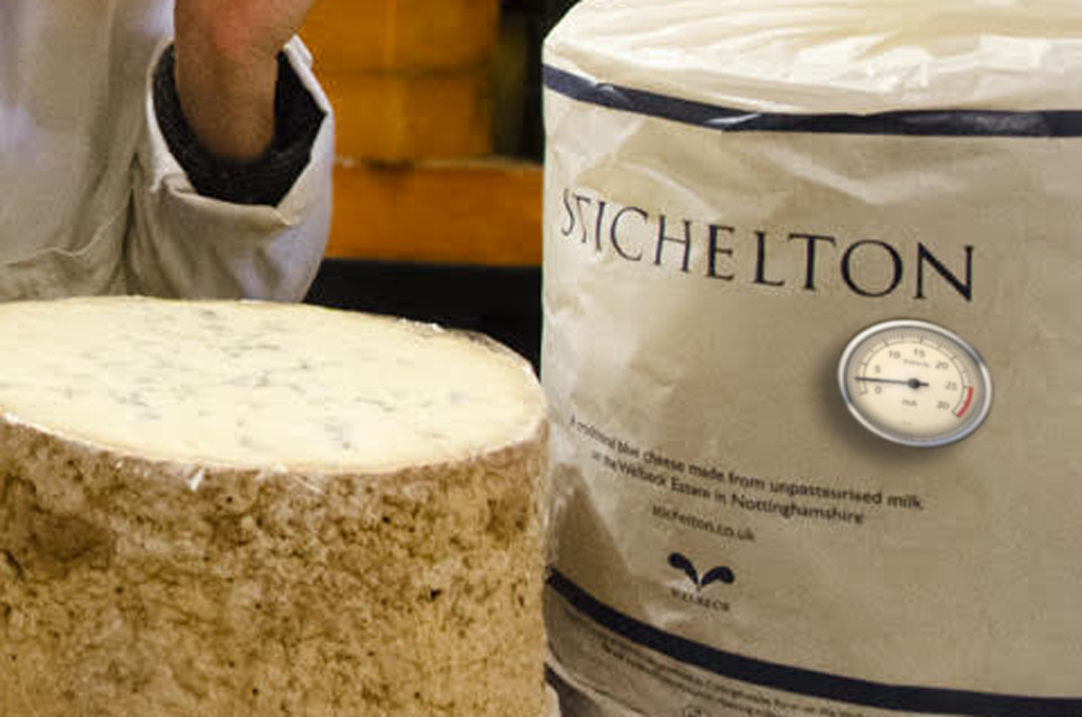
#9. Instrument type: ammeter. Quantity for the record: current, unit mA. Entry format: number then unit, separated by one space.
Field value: 2.5 mA
